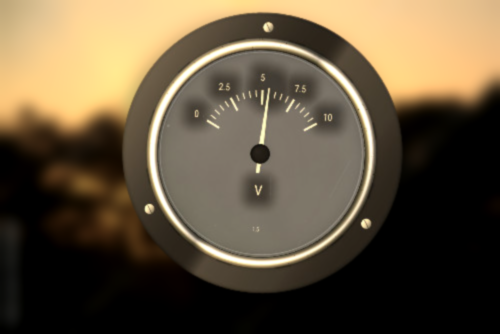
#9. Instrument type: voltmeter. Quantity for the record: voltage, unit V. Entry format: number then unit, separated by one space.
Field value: 5.5 V
